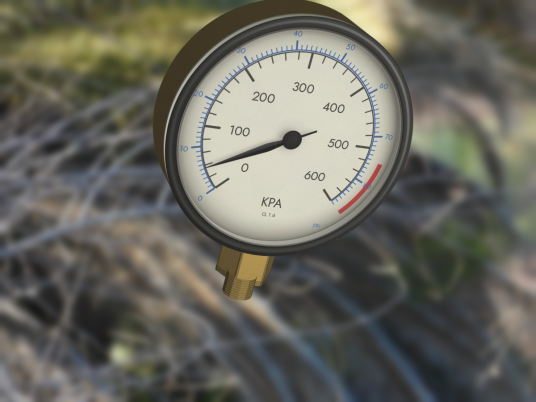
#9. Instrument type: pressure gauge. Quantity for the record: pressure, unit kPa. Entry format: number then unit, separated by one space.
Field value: 40 kPa
